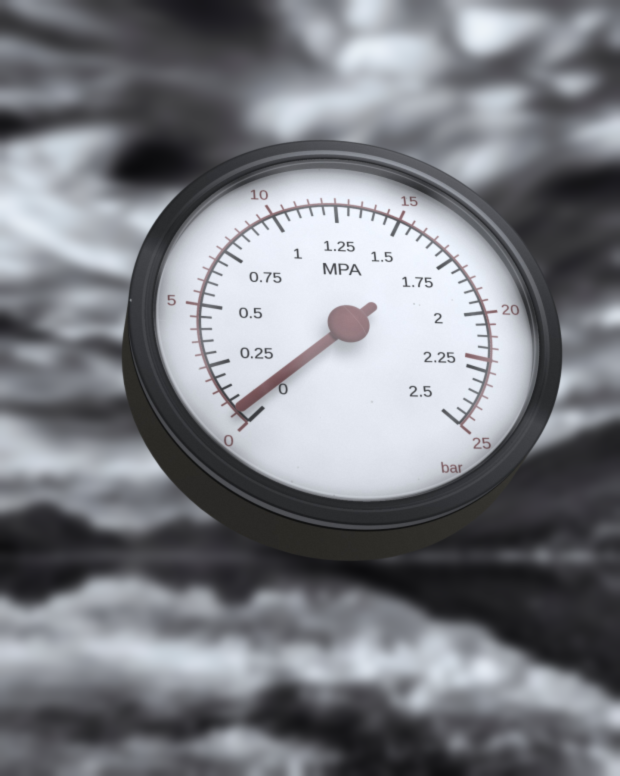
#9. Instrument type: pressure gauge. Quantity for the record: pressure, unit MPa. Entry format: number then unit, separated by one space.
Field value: 0.05 MPa
